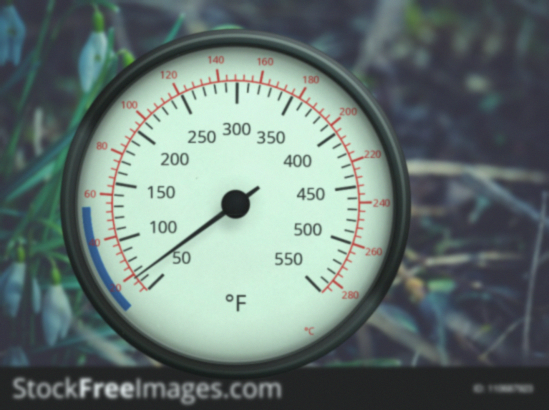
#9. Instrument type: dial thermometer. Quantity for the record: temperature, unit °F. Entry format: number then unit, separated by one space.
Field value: 65 °F
